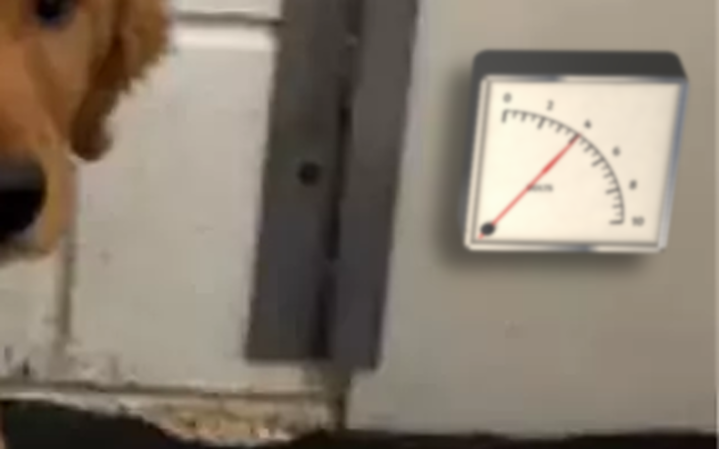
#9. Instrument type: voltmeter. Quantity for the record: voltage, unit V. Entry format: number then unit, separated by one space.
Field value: 4 V
